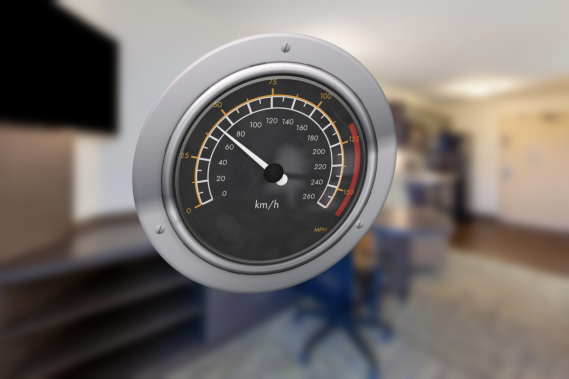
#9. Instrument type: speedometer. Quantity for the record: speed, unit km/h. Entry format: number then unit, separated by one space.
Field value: 70 km/h
